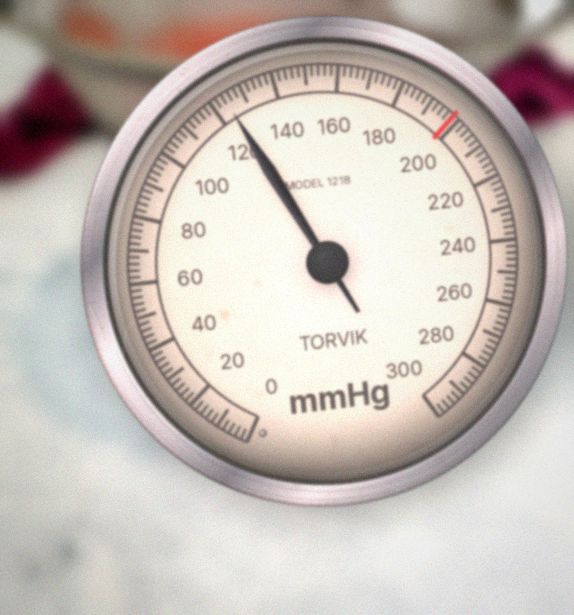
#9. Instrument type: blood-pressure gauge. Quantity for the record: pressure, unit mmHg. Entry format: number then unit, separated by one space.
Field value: 124 mmHg
